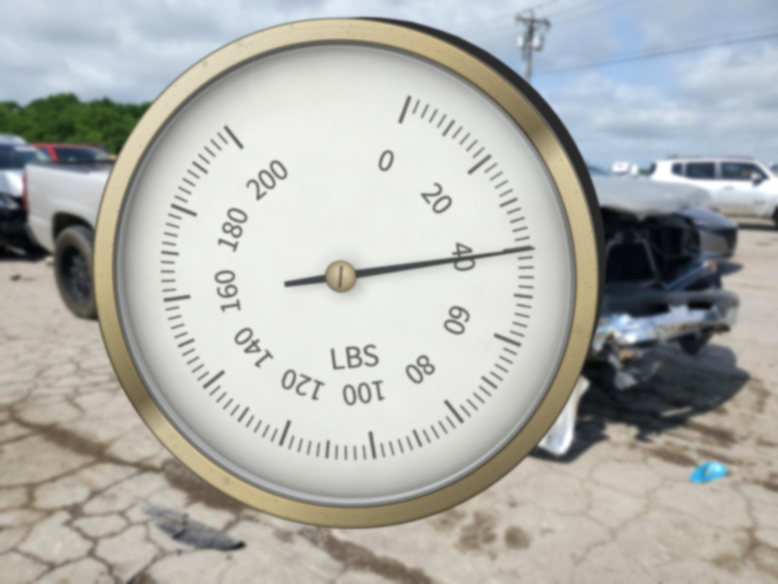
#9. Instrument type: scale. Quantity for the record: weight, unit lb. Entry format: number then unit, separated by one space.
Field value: 40 lb
